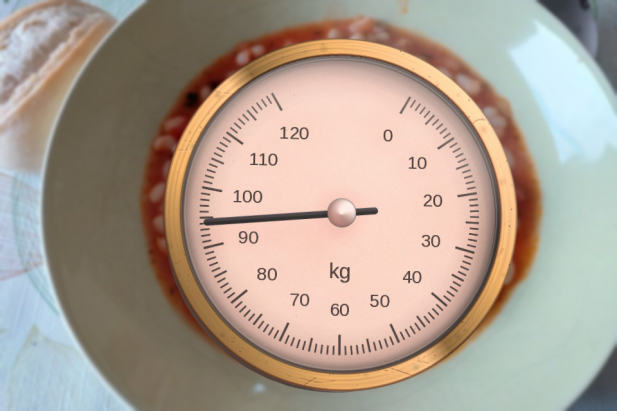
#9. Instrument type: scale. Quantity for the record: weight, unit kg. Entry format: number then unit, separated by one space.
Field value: 94 kg
